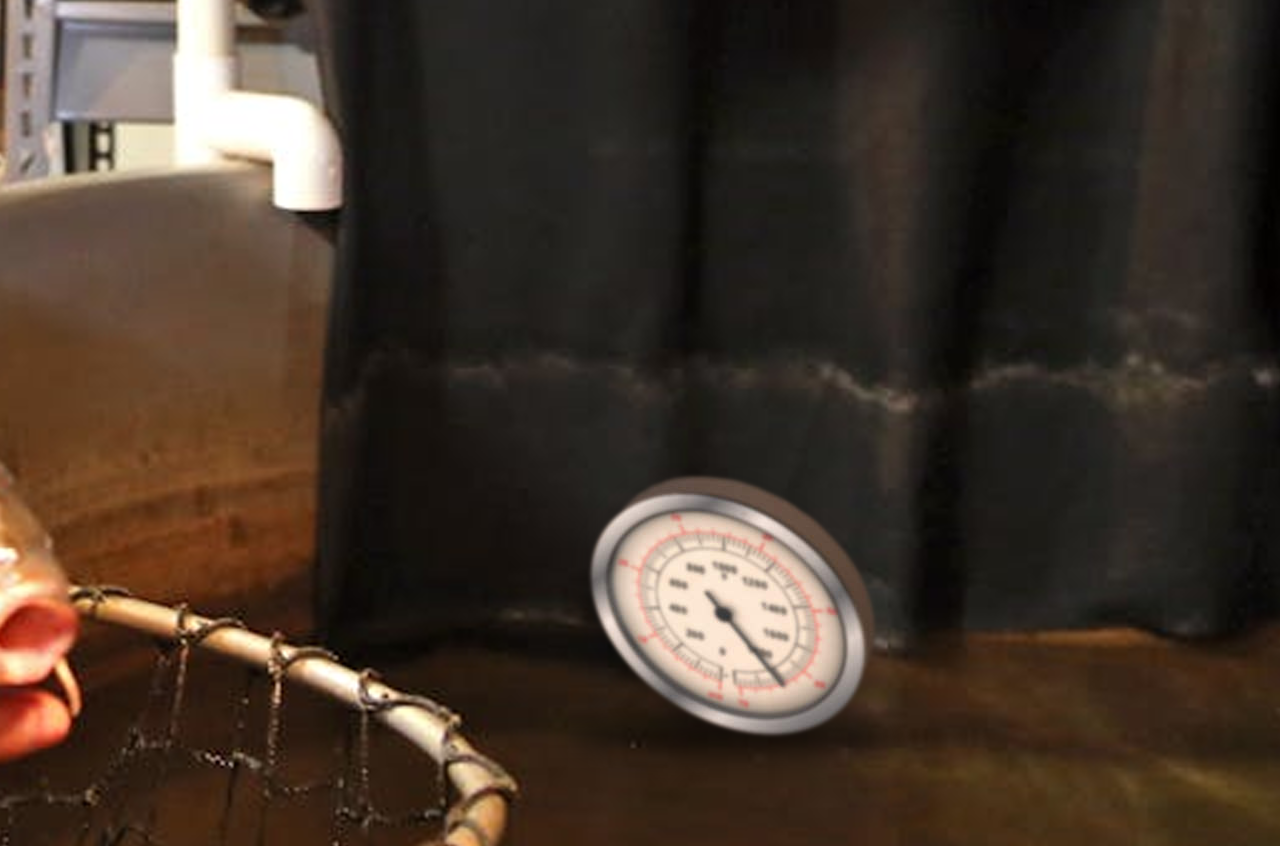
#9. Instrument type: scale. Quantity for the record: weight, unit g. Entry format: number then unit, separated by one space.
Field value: 1800 g
